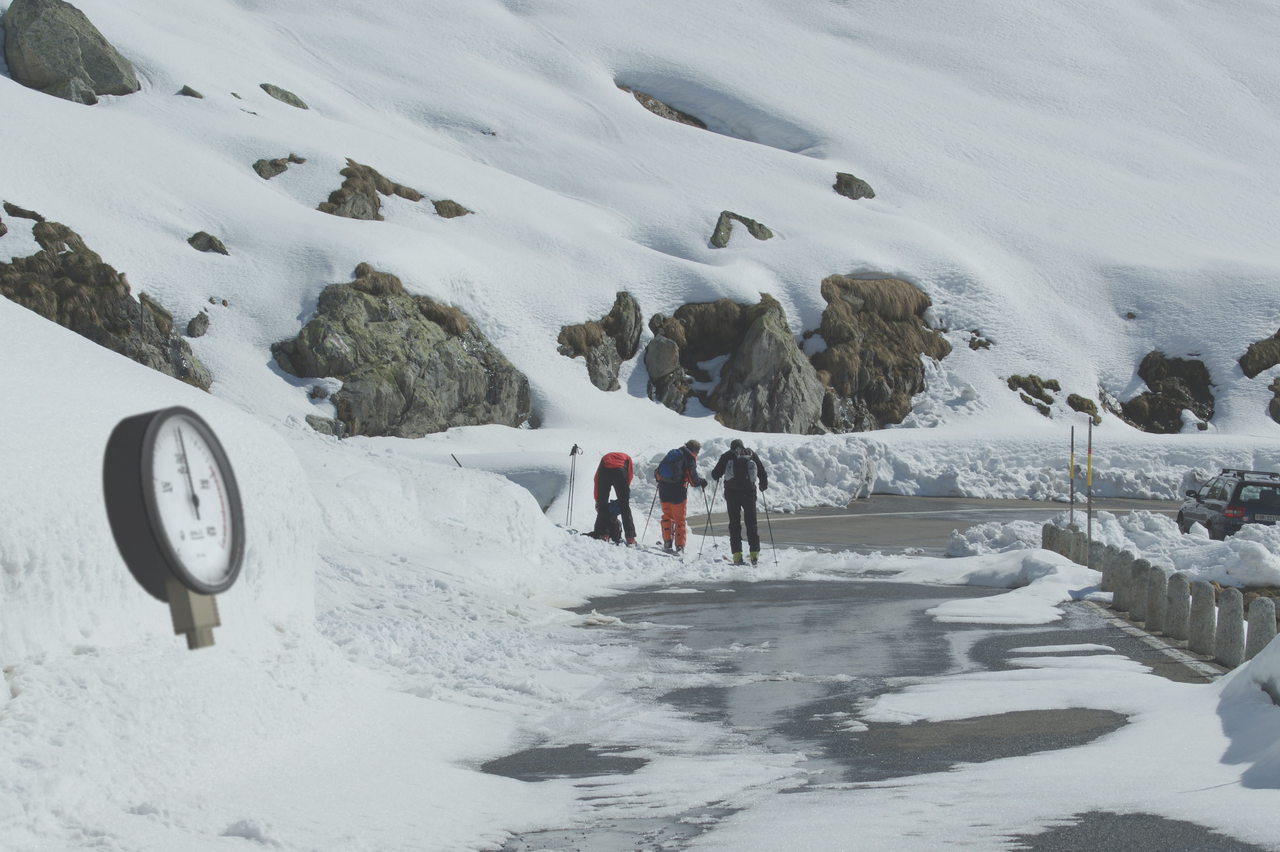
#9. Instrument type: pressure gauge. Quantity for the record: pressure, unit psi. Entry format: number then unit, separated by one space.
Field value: 200 psi
